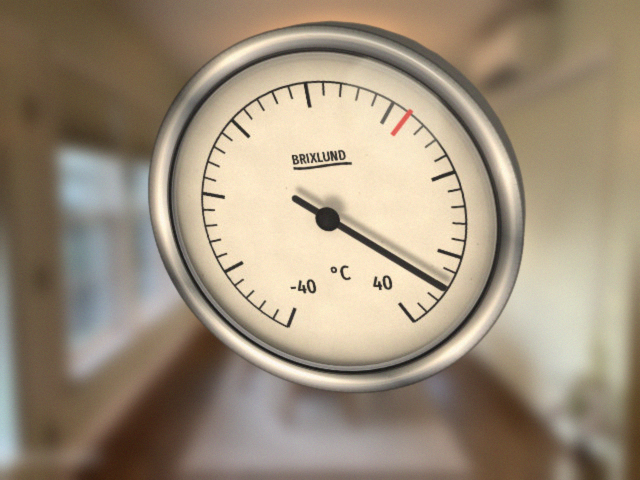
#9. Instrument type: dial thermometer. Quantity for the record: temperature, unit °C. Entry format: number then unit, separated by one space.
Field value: 34 °C
